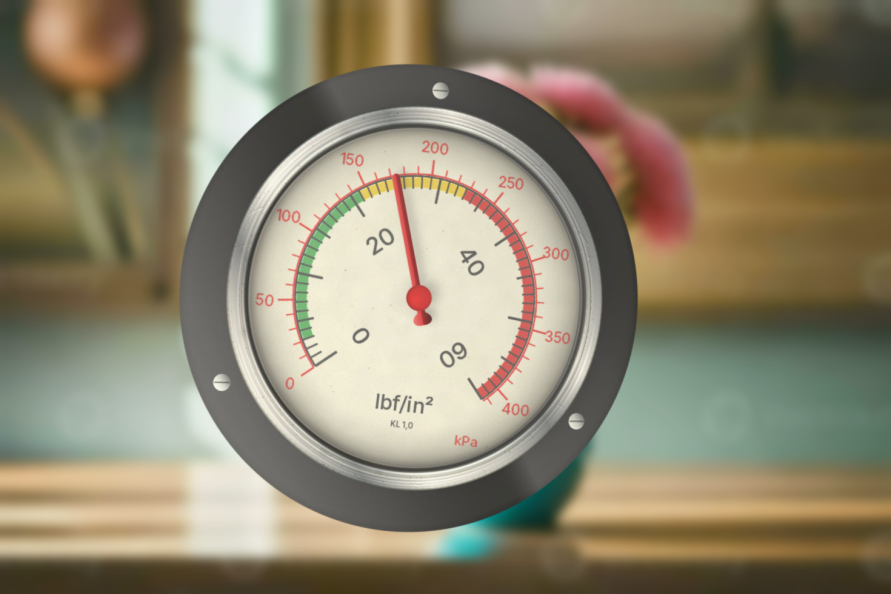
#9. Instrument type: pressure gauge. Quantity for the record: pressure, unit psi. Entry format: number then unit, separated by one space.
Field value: 25 psi
